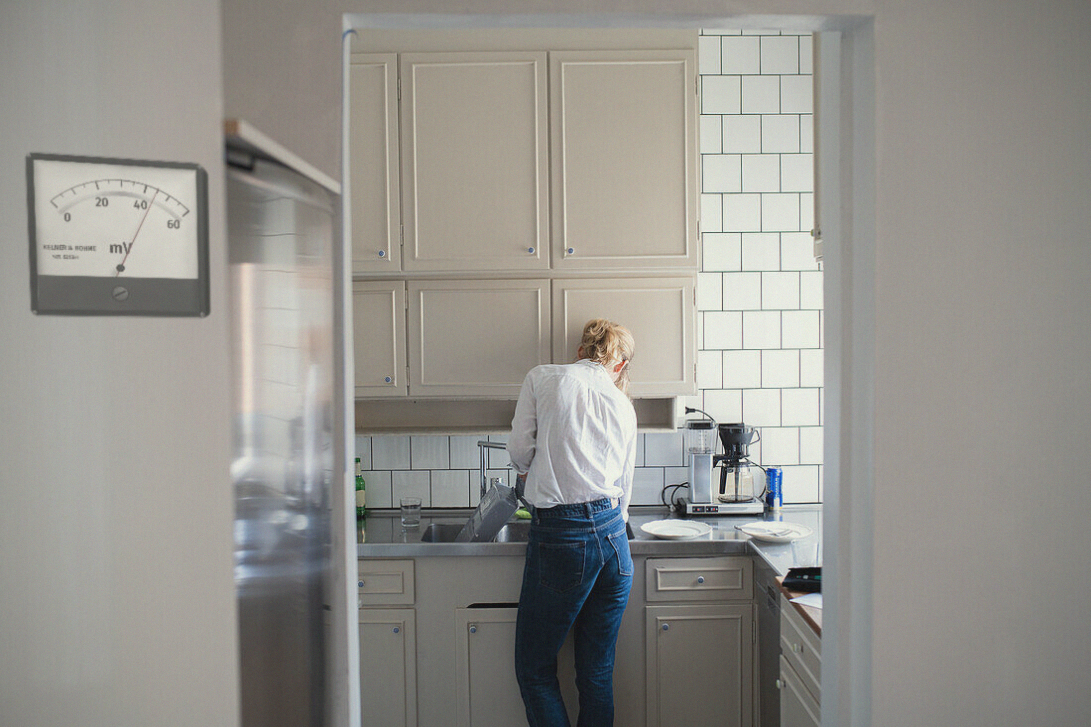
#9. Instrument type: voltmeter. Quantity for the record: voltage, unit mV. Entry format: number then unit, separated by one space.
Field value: 45 mV
